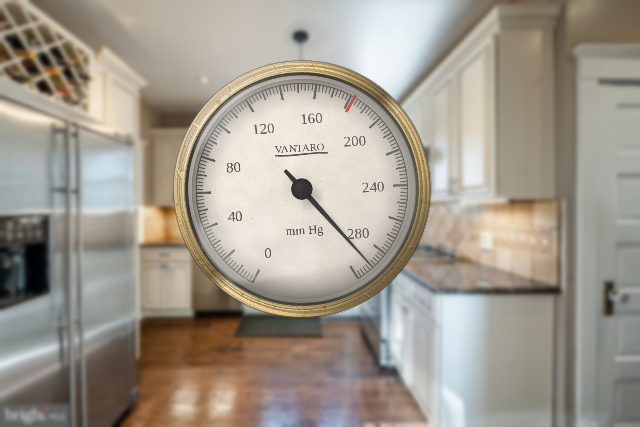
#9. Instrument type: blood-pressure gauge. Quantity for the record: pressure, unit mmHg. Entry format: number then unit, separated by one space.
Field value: 290 mmHg
